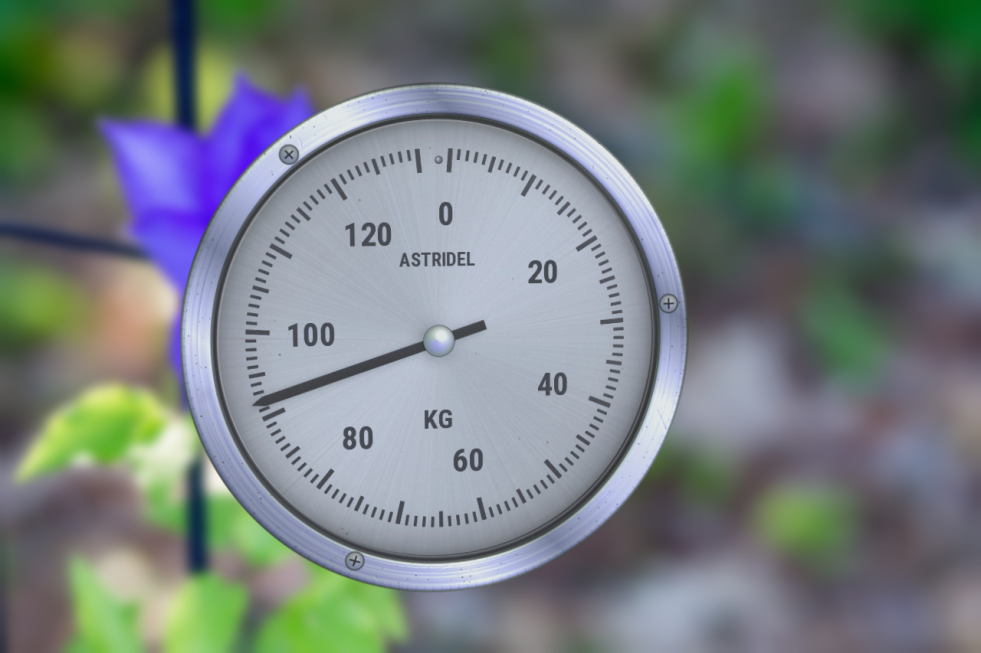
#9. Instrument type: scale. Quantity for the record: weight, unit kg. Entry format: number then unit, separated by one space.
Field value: 92 kg
